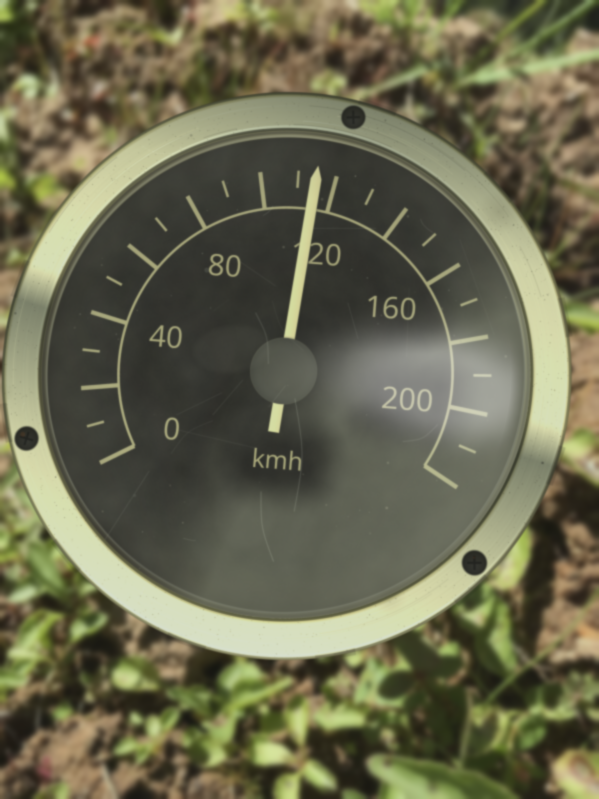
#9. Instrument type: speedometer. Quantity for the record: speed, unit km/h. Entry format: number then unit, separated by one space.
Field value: 115 km/h
